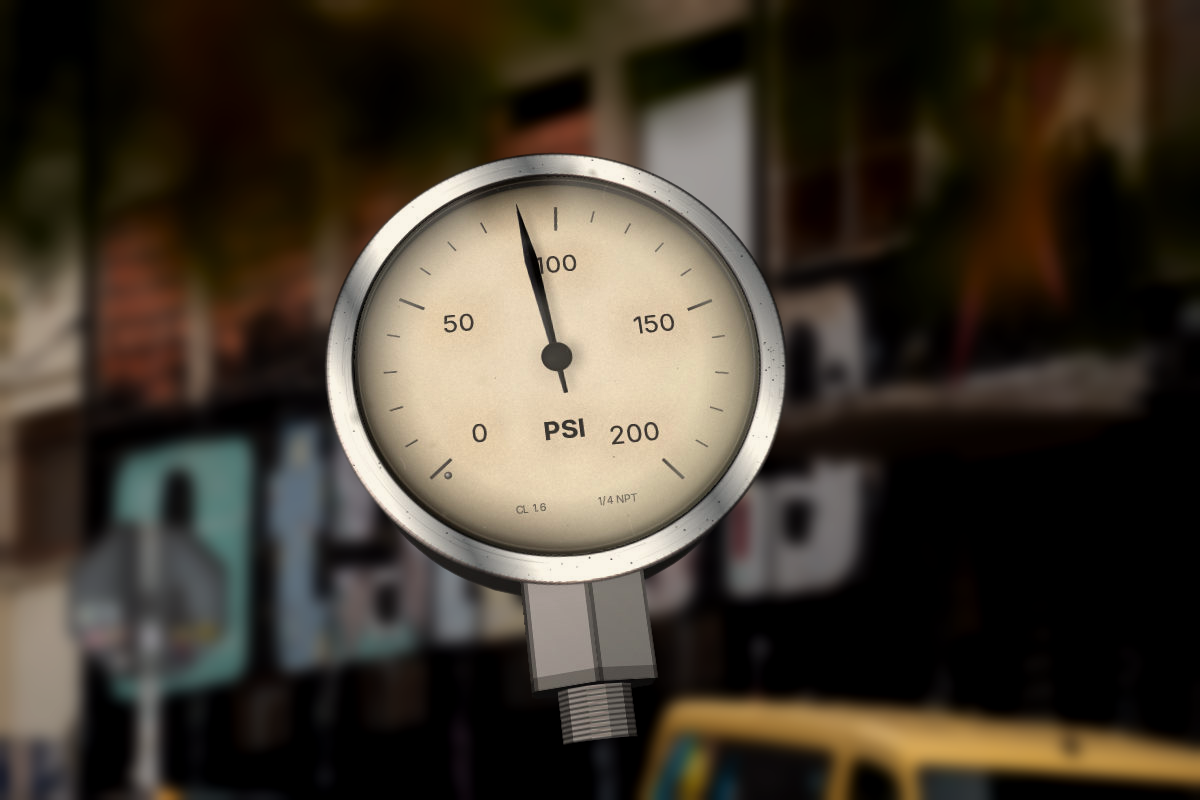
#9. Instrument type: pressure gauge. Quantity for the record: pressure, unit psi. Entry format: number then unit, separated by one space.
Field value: 90 psi
